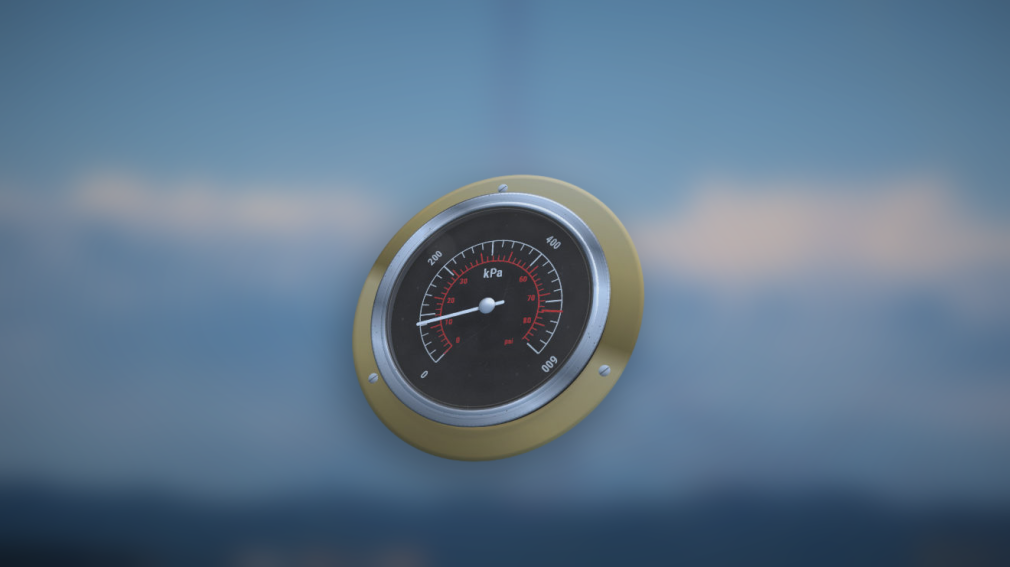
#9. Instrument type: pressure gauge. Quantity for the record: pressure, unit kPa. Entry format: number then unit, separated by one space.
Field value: 80 kPa
